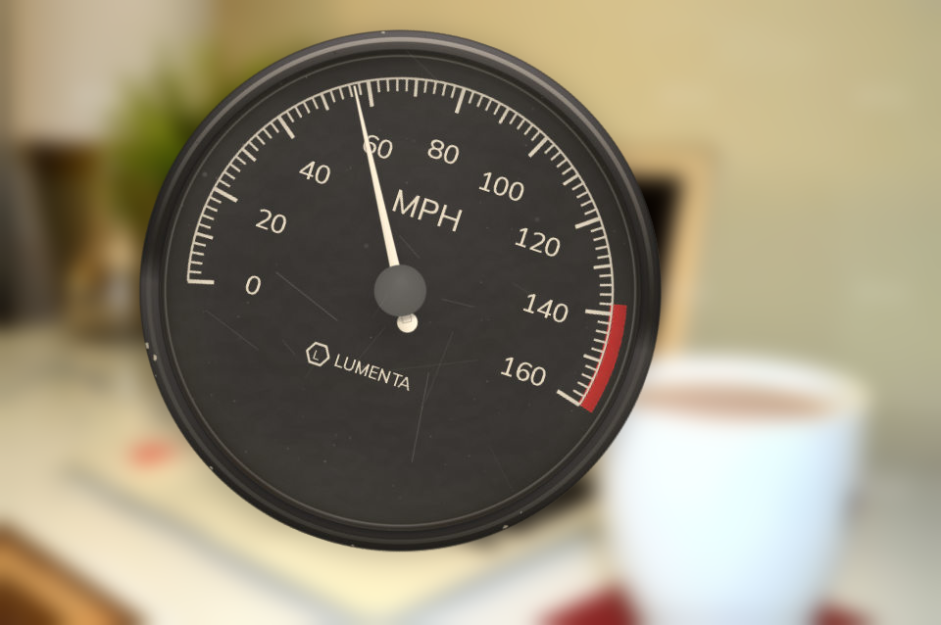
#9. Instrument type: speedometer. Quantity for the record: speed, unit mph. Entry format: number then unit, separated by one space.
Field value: 57 mph
